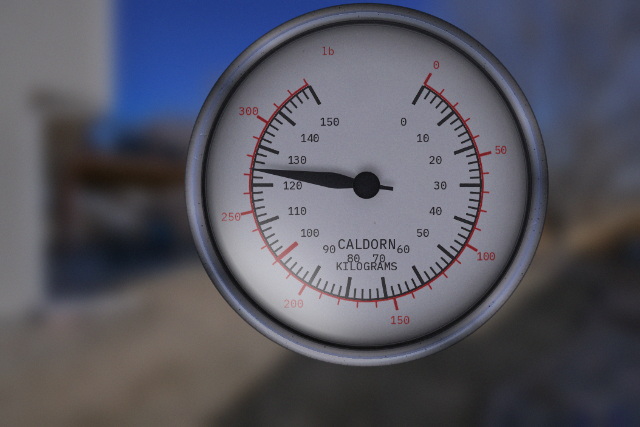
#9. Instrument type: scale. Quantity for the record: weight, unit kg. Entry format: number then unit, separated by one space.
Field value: 124 kg
